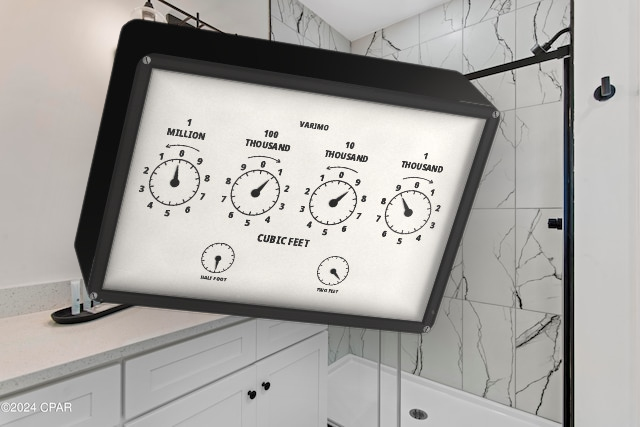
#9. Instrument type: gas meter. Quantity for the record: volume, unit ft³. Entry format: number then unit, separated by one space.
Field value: 8900 ft³
